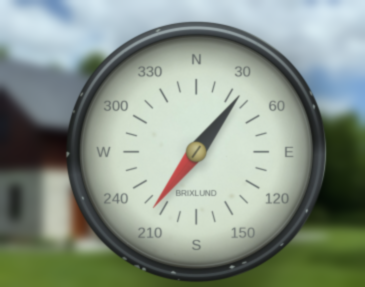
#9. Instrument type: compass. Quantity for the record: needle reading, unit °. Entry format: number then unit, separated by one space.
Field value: 217.5 °
